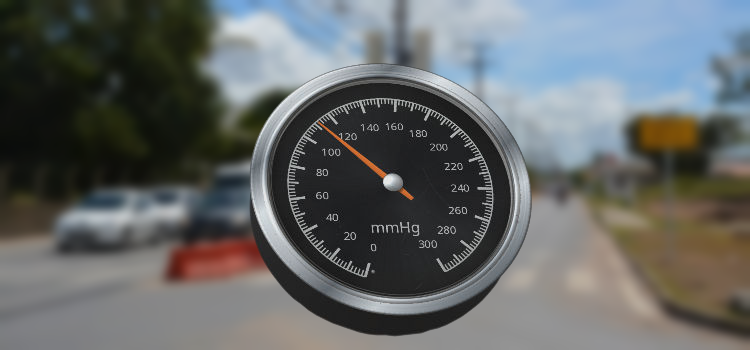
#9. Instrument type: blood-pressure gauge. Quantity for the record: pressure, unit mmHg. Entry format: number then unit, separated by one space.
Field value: 110 mmHg
